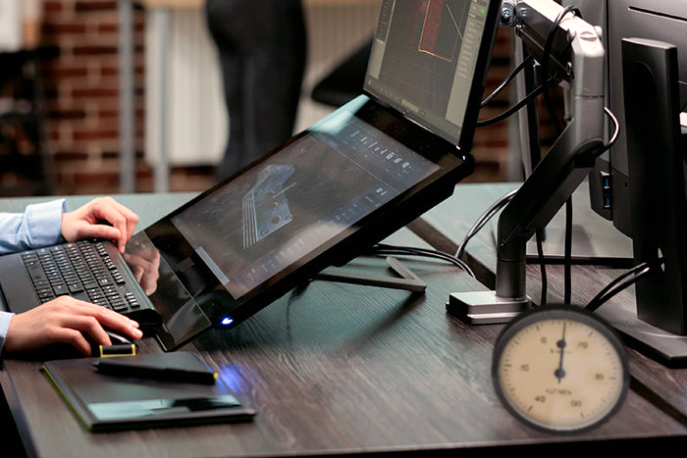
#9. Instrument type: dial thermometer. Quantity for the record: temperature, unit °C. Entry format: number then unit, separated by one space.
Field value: 10 °C
